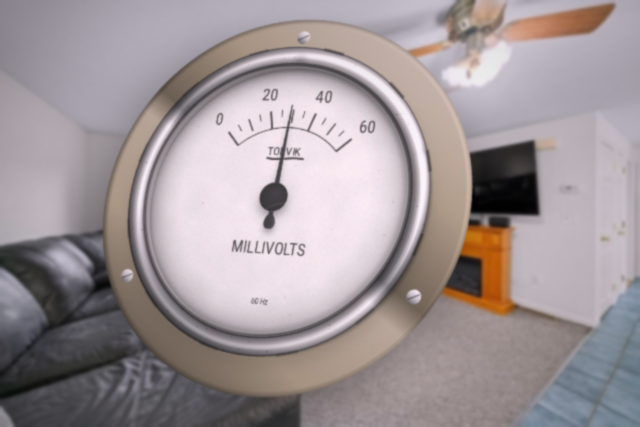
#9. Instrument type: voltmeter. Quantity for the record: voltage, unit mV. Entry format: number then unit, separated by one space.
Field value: 30 mV
